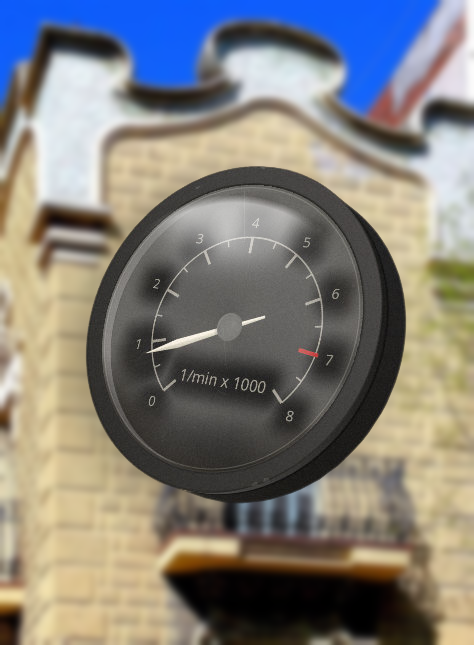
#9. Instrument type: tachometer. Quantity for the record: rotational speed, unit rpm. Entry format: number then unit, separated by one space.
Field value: 750 rpm
